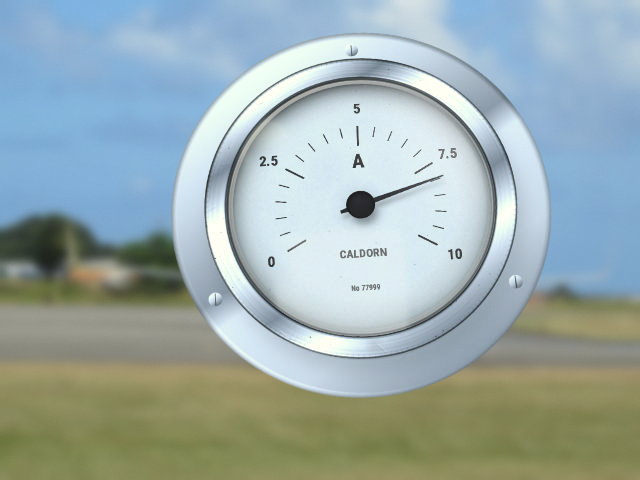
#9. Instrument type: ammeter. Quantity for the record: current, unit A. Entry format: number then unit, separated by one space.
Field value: 8 A
